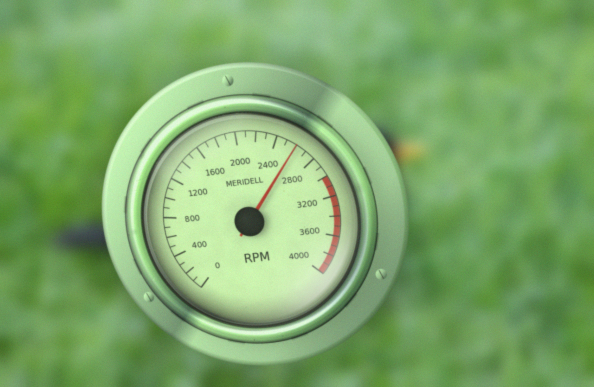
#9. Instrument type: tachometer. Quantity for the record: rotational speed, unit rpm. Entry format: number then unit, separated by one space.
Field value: 2600 rpm
